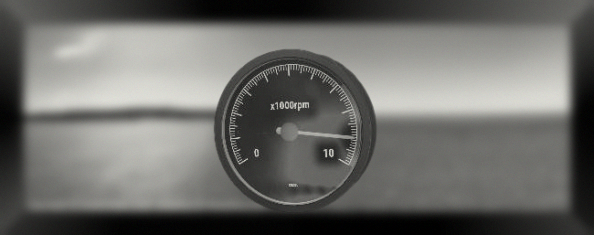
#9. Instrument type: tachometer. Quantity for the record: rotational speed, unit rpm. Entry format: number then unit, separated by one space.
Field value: 9000 rpm
